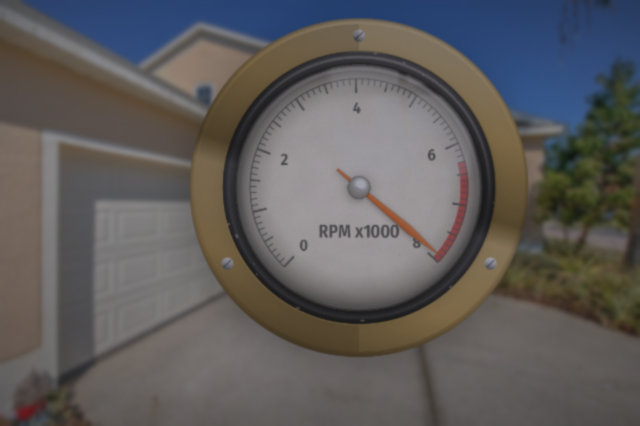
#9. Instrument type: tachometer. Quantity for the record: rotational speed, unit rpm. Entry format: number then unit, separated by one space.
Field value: 7900 rpm
